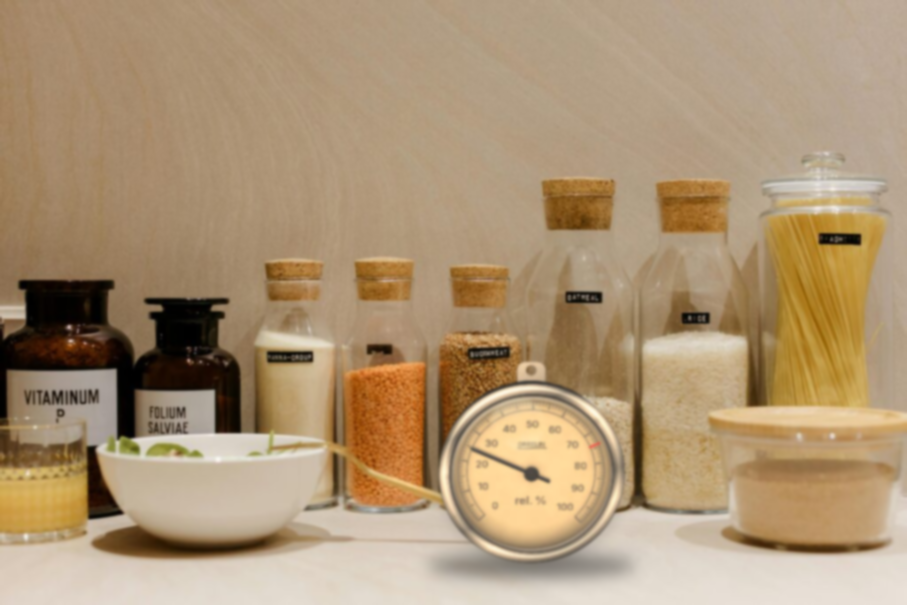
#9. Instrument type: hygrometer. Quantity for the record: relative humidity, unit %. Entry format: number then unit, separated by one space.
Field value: 25 %
